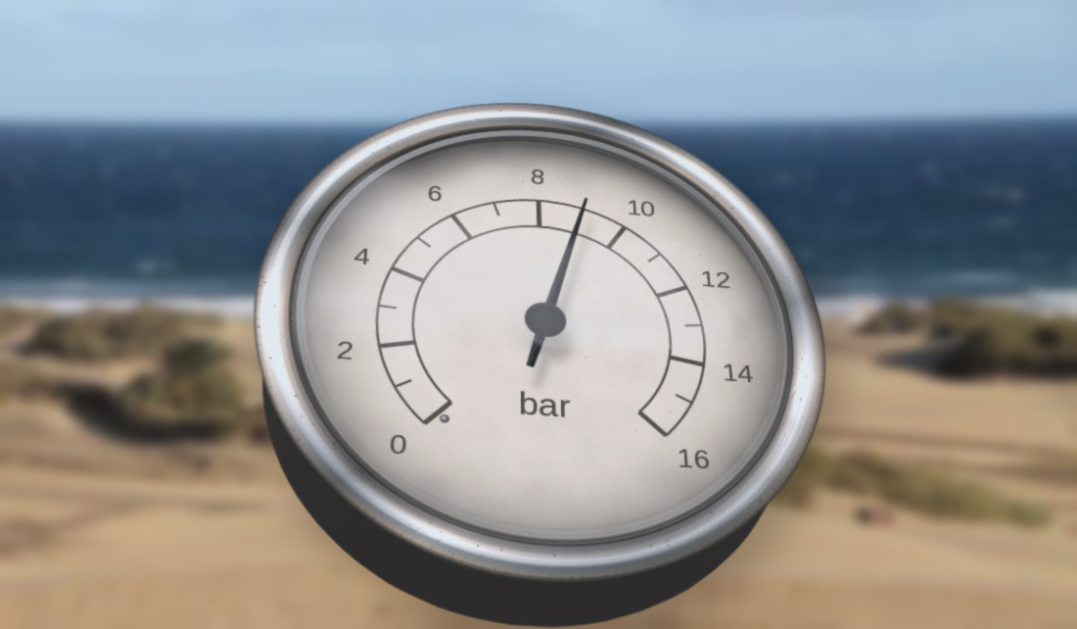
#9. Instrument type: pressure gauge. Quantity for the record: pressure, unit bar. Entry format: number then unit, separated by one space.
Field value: 9 bar
